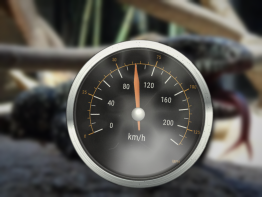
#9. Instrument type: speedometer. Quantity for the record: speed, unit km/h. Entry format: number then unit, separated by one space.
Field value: 100 km/h
